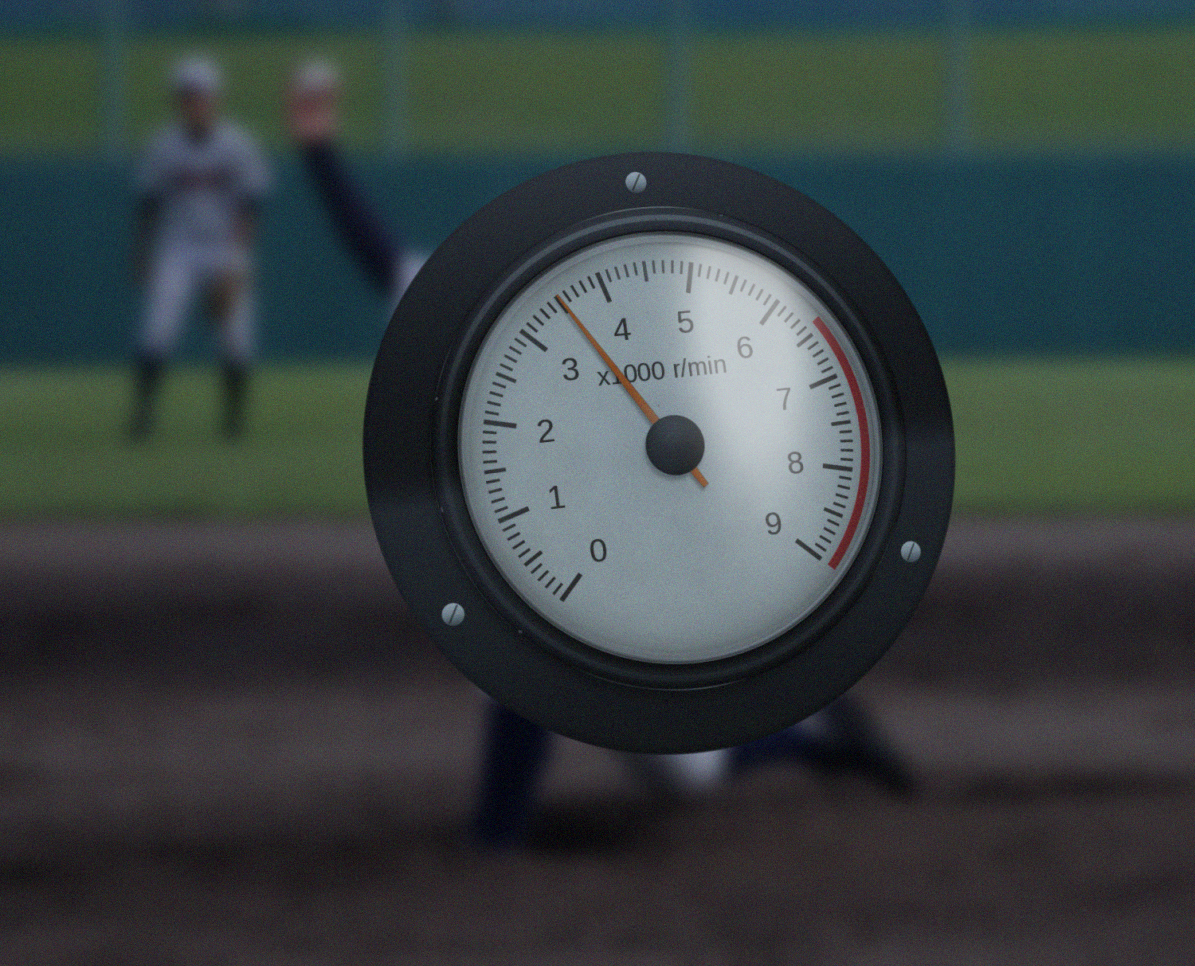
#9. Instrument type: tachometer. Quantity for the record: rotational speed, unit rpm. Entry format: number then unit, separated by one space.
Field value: 3500 rpm
